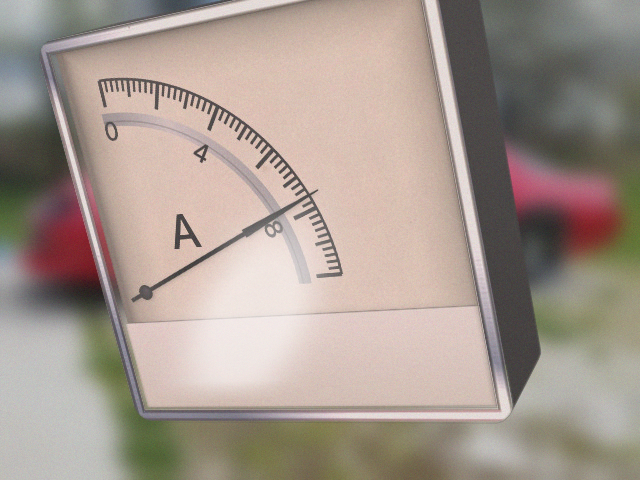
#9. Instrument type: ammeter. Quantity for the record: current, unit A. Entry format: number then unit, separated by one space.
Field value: 7.6 A
